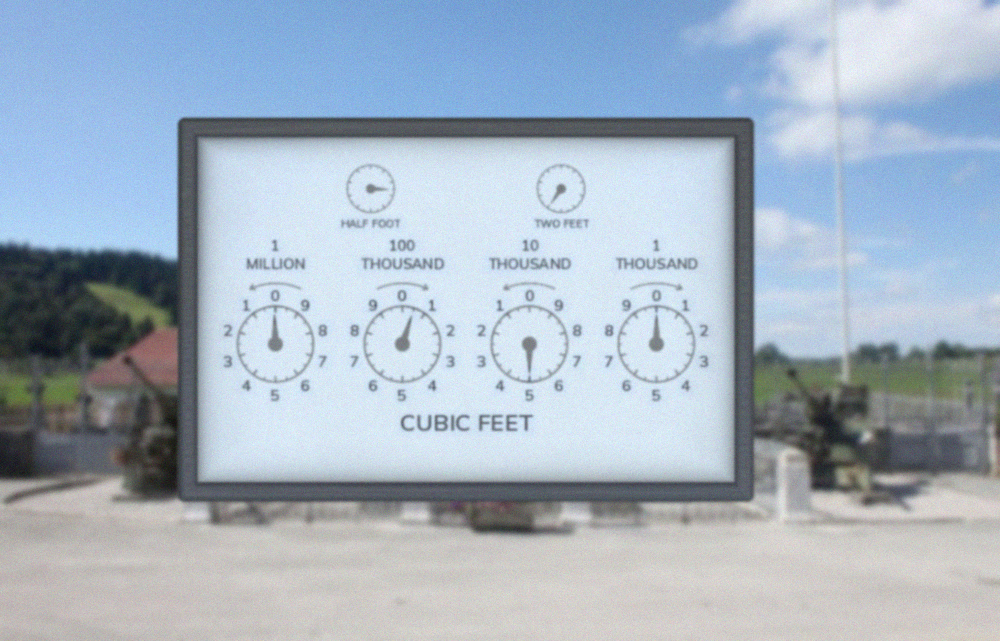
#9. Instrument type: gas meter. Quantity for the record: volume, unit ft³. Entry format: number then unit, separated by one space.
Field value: 5000 ft³
